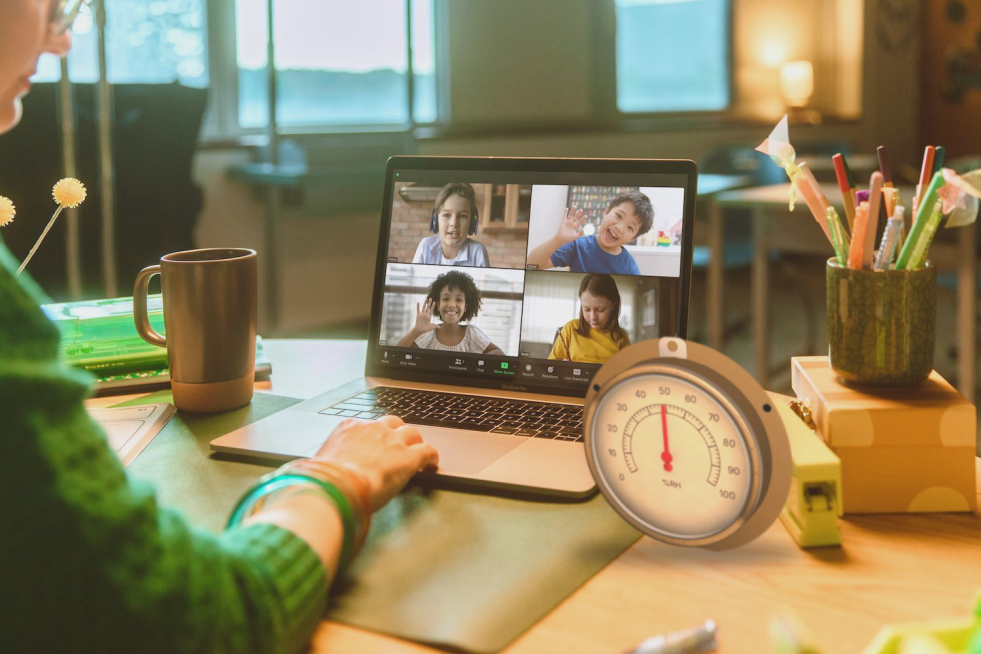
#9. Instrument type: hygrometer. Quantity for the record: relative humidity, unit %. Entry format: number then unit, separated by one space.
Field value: 50 %
